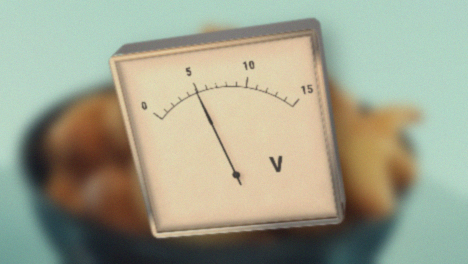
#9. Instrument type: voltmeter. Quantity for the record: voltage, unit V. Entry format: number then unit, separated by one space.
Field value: 5 V
